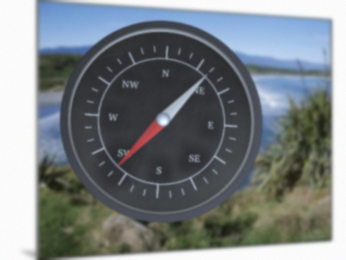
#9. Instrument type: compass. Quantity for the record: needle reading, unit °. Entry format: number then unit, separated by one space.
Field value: 220 °
